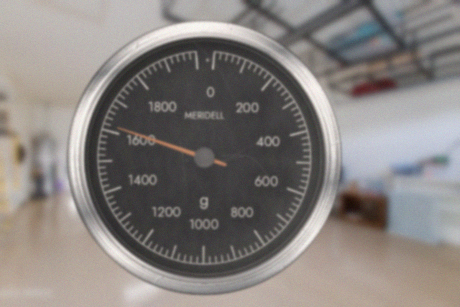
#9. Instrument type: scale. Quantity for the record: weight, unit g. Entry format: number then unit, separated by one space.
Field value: 1620 g
